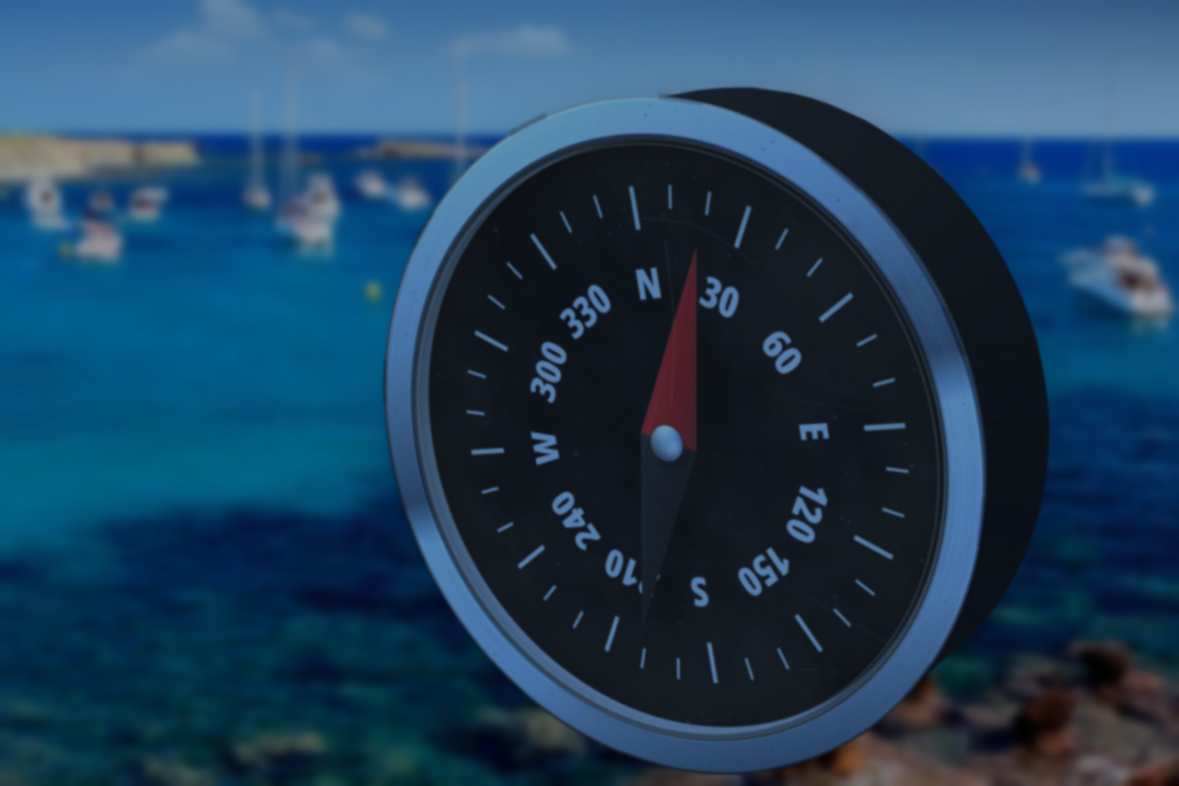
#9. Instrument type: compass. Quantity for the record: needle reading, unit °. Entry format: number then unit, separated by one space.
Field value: 20 °
